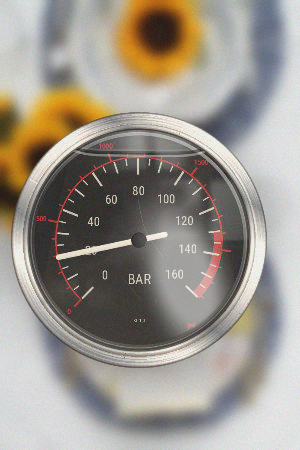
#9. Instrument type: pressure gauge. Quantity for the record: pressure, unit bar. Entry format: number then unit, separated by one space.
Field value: 20 bar
